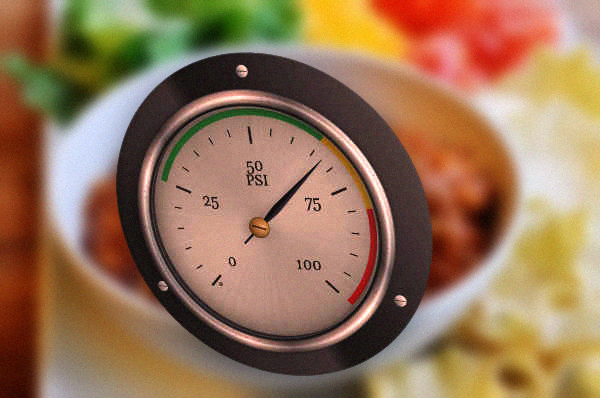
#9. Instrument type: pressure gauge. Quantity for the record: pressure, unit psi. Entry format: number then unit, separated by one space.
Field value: 67.5 psi
